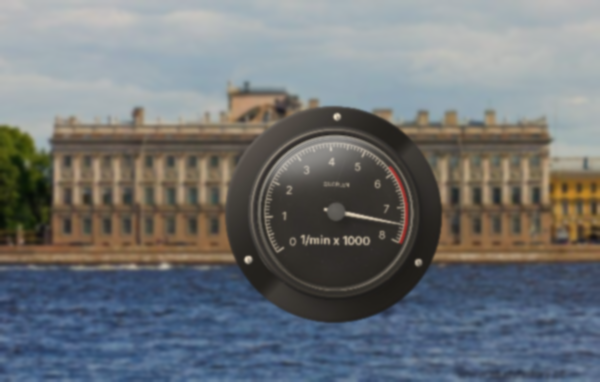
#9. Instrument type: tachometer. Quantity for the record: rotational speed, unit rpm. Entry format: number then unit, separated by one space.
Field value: 7500 rpm
